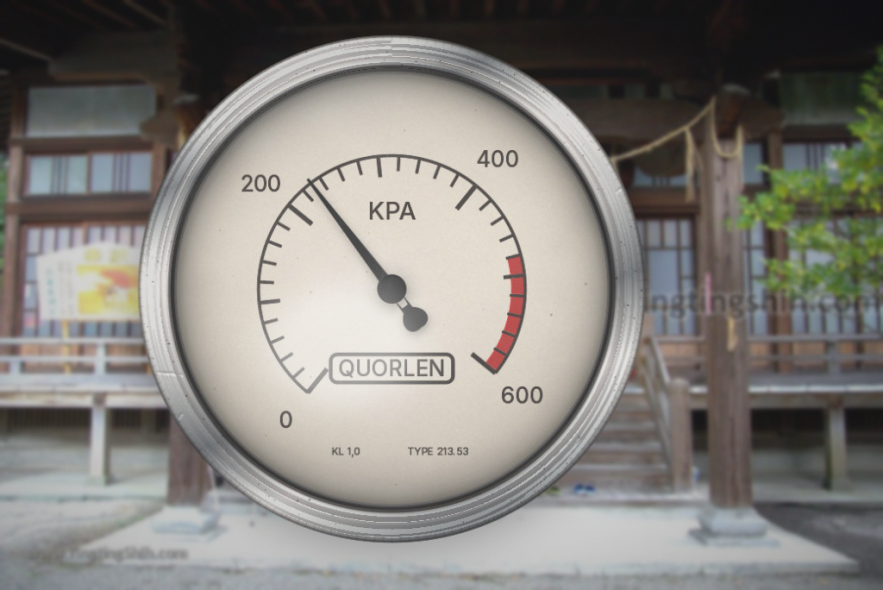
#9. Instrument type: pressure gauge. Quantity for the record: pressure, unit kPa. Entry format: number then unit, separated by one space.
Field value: 230 kPa
